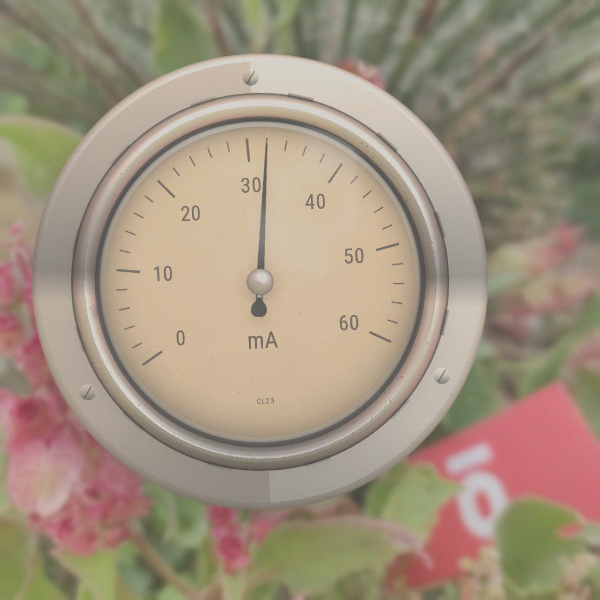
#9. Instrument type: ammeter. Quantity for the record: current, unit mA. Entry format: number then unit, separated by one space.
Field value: 32 mA
